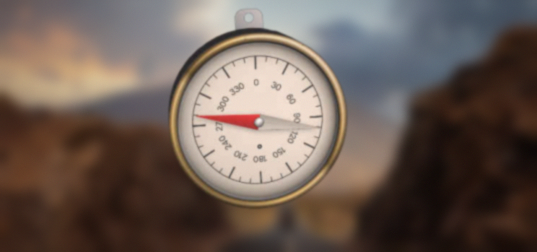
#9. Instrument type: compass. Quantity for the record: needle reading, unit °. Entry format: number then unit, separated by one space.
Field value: 280 °
